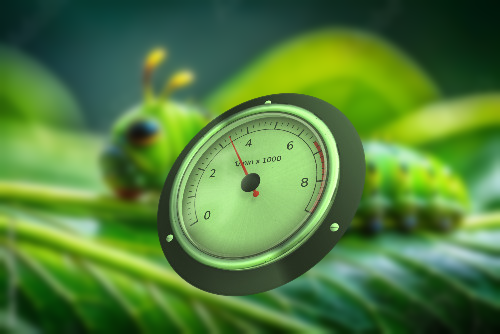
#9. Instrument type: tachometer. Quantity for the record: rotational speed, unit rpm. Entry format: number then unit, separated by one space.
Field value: 3400 rpm
